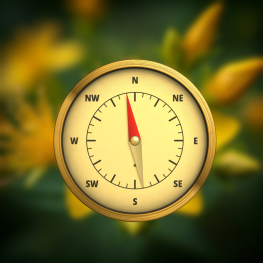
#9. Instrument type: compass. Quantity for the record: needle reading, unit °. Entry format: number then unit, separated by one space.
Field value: 350 °
